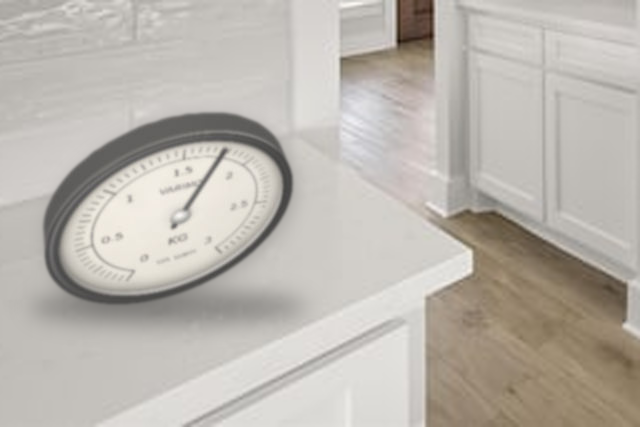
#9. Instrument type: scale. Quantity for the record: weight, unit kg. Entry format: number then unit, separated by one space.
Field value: 1.75 kg
